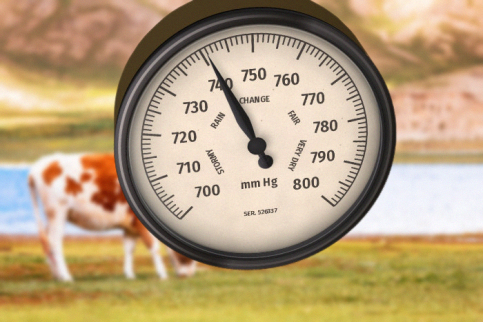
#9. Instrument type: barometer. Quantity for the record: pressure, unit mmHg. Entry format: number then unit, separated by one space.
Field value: 741 mmHg
